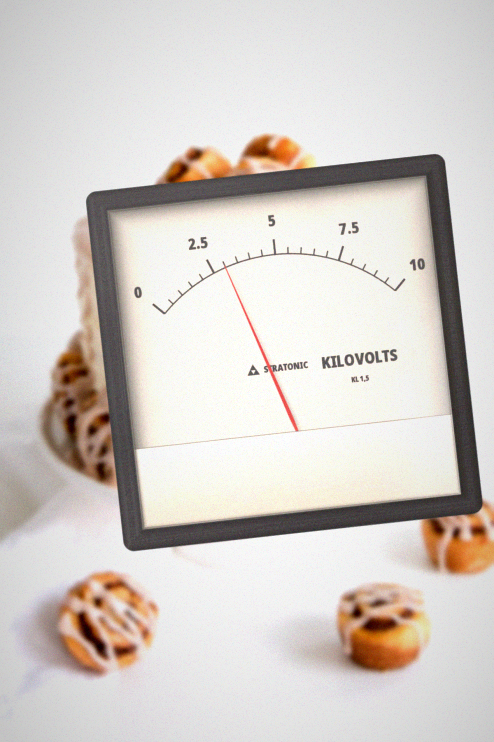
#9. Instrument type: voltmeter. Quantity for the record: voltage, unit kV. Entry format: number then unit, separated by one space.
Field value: 3 kV
